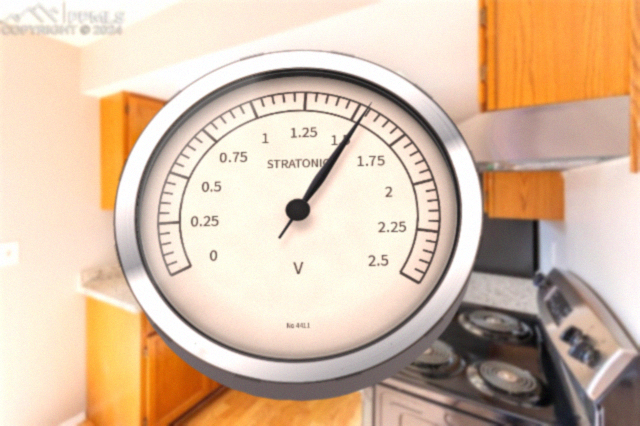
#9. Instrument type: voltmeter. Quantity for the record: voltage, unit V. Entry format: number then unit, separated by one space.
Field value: 1.55 V
